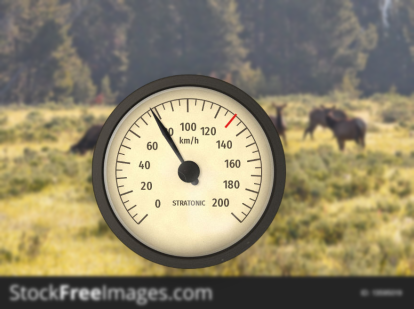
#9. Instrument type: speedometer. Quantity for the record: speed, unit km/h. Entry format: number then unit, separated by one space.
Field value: 77.5 km/h
